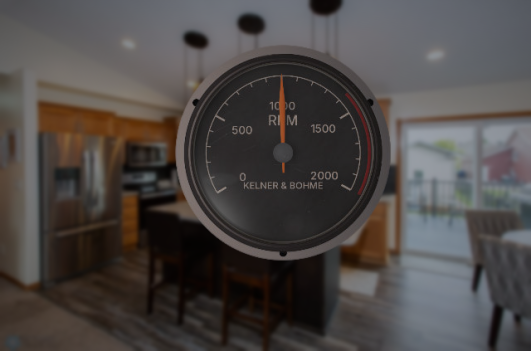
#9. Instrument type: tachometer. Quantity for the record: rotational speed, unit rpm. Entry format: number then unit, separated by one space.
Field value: 1000 rpm
